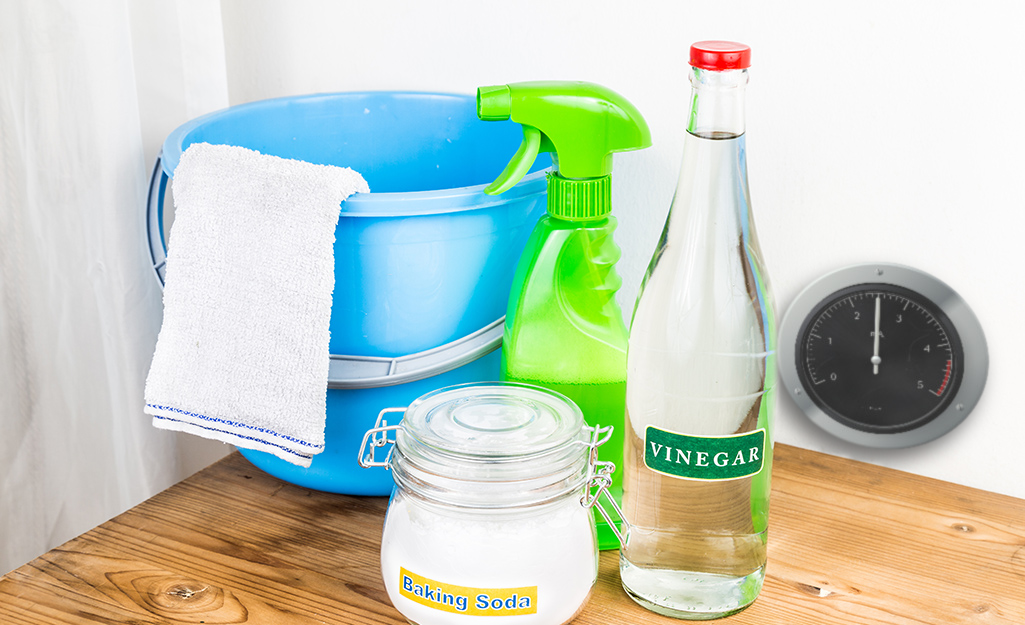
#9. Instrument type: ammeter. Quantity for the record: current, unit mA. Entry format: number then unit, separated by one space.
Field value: 2.5 mA
